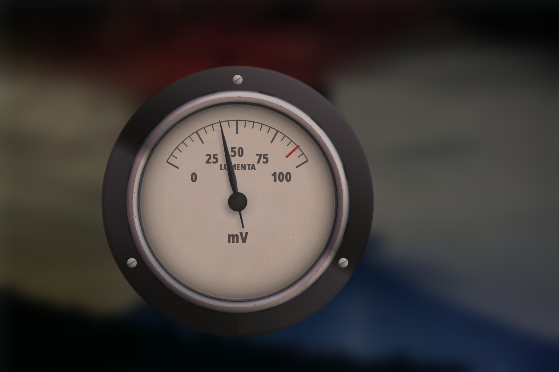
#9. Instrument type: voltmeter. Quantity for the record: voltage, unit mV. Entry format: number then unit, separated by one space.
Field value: 40 mV
